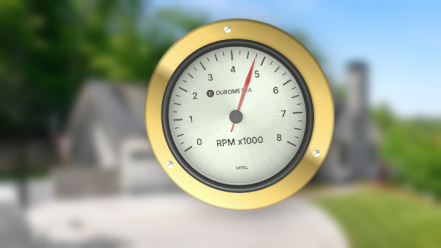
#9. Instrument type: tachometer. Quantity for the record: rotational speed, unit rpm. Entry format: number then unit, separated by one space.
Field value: 4750 rpm
